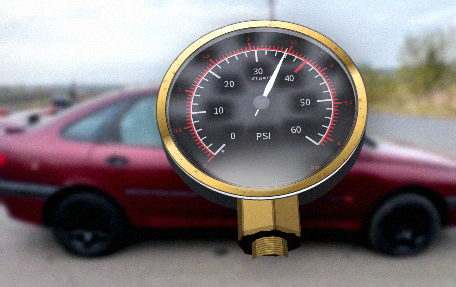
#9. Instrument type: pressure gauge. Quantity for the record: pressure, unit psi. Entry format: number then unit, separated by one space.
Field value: 36 psi
